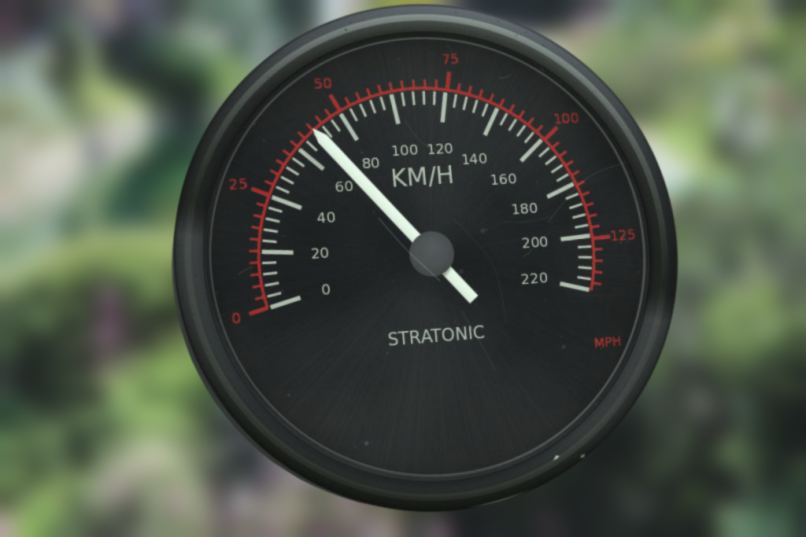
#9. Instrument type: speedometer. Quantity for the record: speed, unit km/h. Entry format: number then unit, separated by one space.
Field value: 68 km/h
